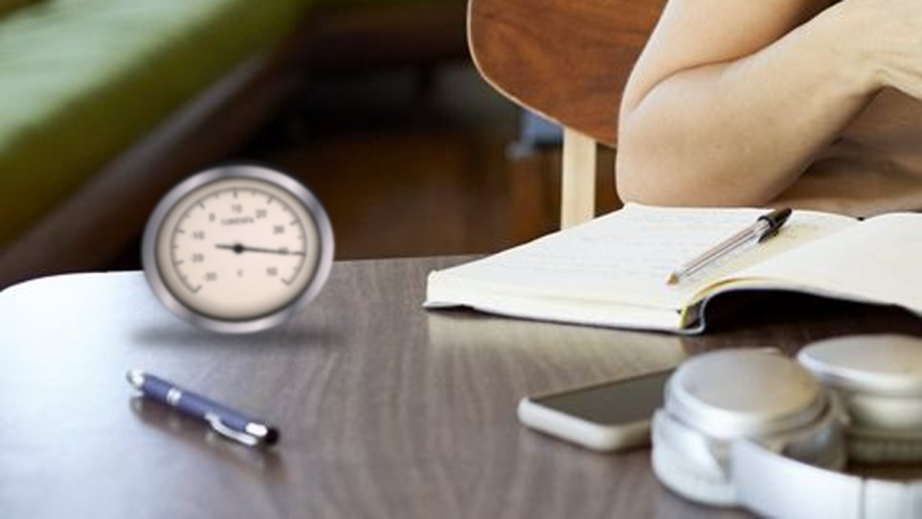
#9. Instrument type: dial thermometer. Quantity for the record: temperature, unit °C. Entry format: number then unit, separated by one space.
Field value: 40 °C
